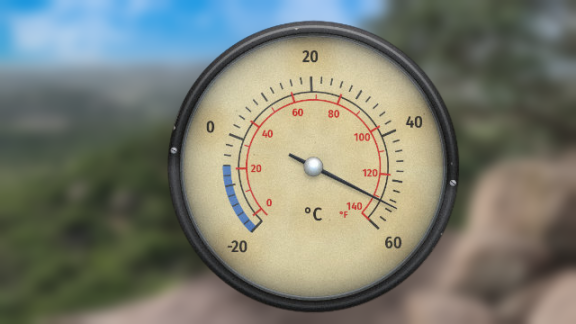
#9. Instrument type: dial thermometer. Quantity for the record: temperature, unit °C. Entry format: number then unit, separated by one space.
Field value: 55 °C
